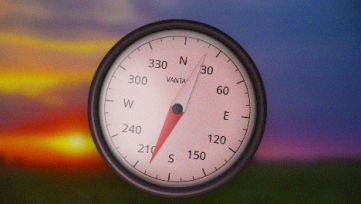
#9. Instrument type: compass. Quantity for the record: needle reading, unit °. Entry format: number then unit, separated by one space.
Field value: 200 °
